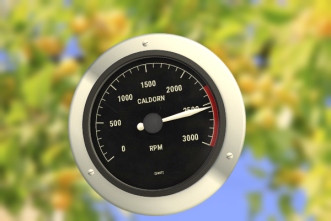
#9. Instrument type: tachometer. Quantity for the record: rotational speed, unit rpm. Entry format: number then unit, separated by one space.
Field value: 2550 rpm
